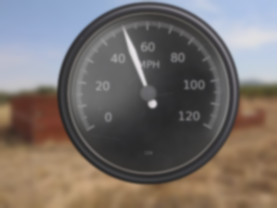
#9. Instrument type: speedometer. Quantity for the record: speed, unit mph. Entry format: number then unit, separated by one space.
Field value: 50 mph
